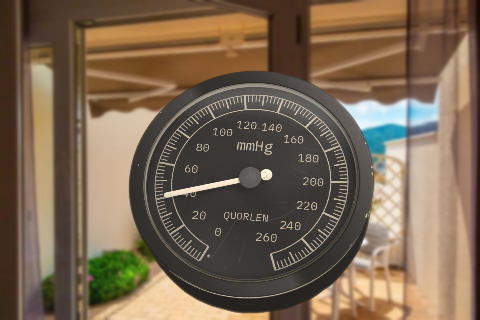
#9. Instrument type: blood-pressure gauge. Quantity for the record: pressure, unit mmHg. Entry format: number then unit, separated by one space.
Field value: 40 mmHg
